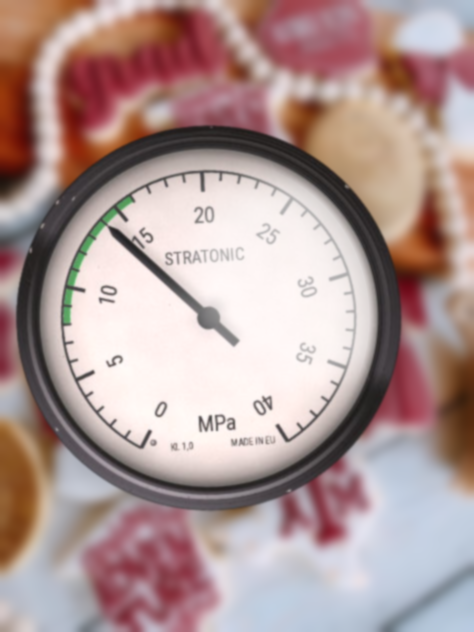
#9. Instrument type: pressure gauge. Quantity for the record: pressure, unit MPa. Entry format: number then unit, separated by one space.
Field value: 14 MPa
